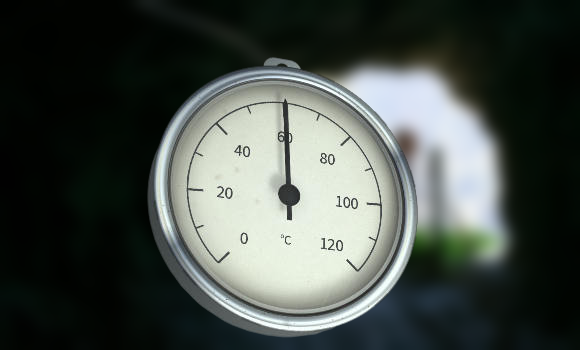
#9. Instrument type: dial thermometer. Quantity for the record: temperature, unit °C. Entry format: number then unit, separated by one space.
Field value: 60 °C
